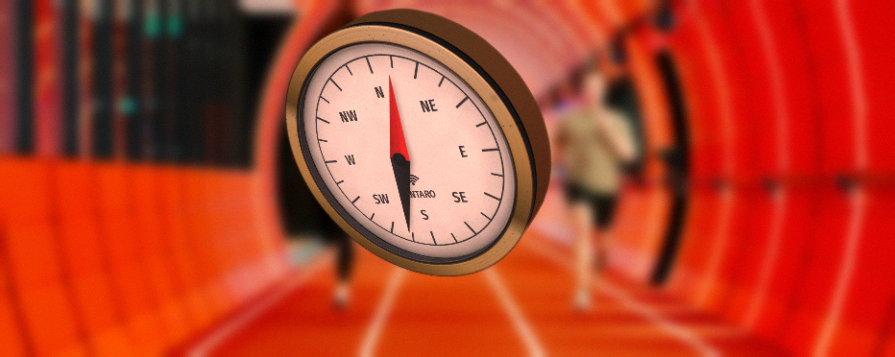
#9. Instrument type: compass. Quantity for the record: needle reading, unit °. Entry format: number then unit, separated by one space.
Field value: 15 °
